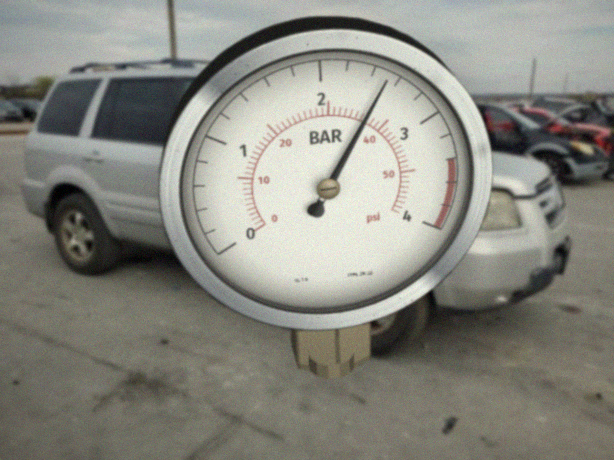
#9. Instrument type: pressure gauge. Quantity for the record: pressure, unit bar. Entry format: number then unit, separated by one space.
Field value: 2.5 bar
